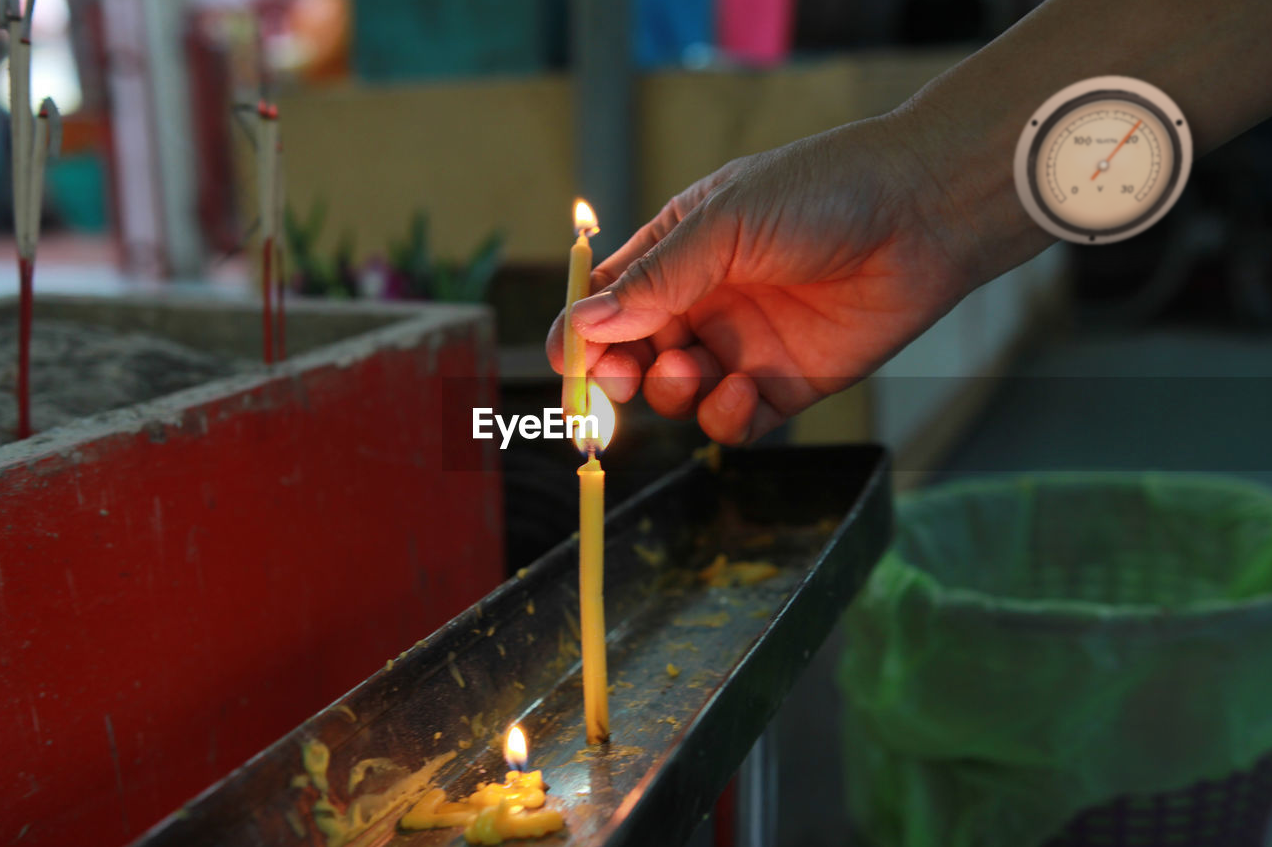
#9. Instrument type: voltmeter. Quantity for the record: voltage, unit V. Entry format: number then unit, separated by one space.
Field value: 19 V
